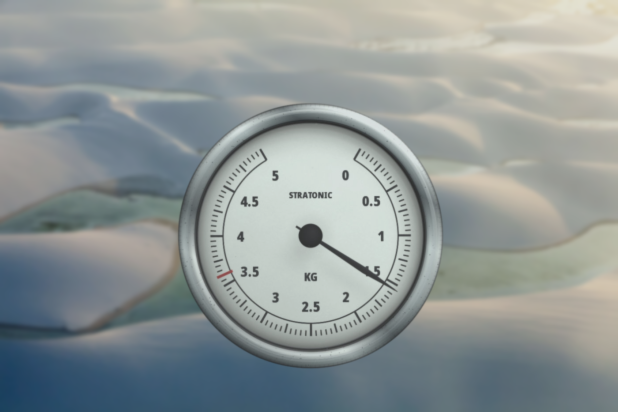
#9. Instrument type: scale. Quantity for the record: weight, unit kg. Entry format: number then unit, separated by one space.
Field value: 1.55 kg
